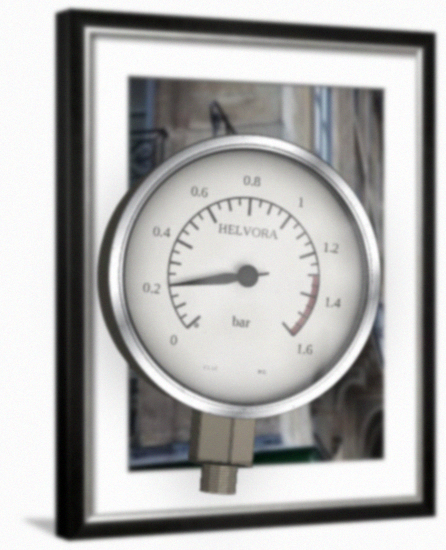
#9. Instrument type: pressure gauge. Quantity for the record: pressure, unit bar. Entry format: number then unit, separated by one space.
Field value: 0.2 bar
